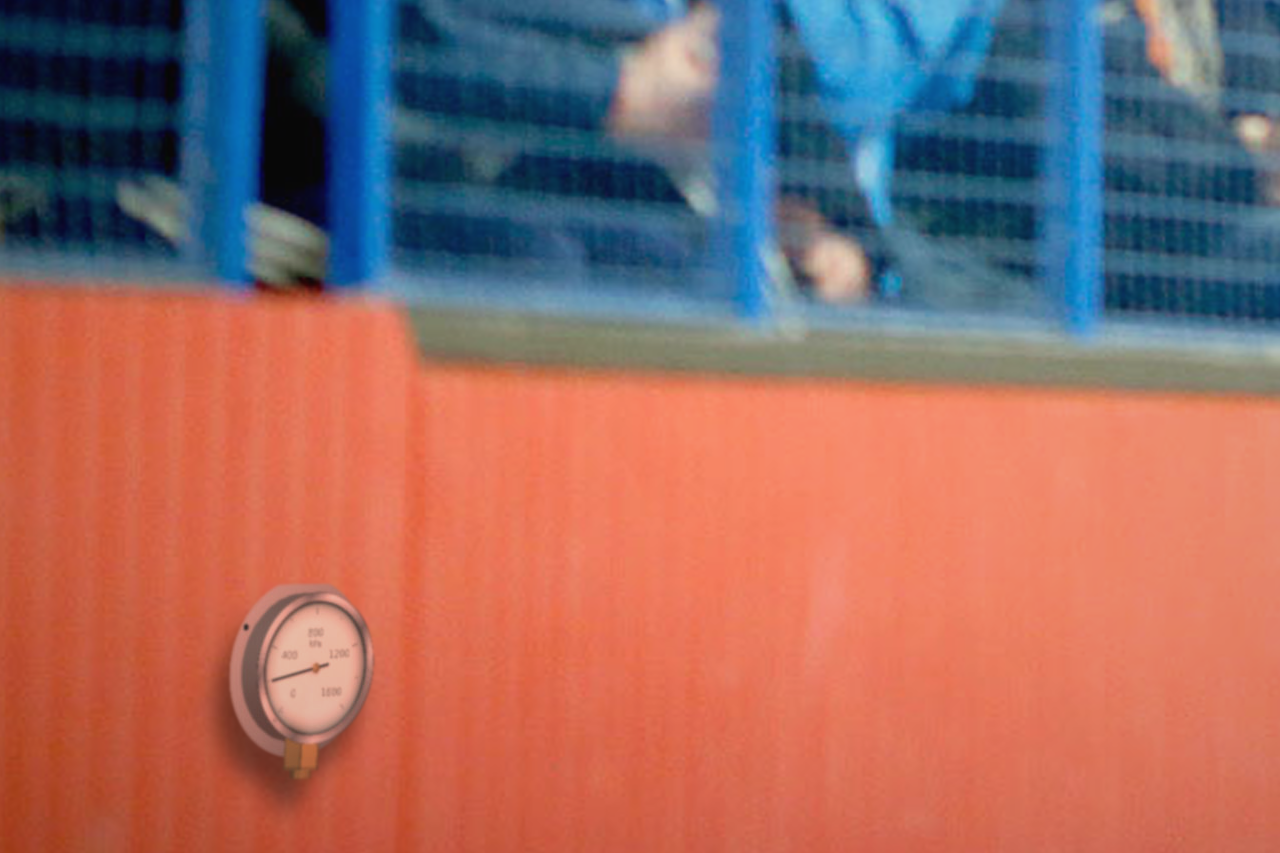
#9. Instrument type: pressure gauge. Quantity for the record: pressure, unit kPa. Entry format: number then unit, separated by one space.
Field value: 200 kPa
